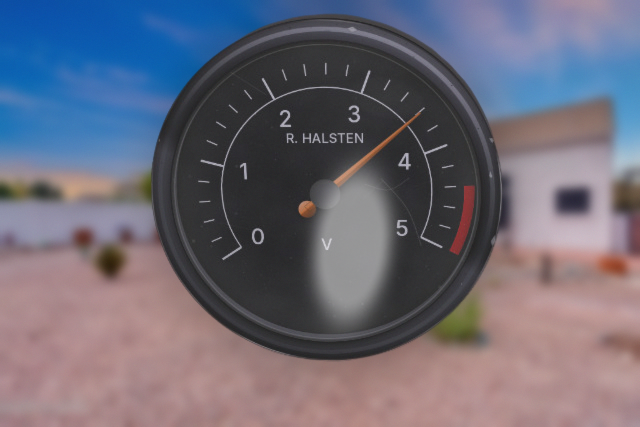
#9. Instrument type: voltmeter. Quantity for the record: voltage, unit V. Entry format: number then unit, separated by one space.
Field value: 3.6 V
